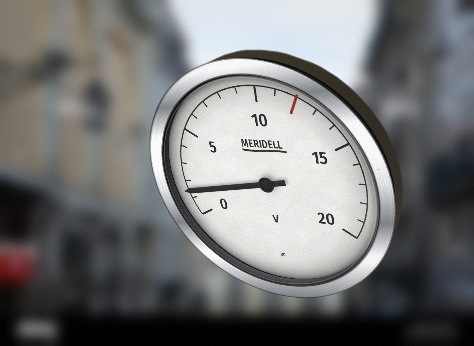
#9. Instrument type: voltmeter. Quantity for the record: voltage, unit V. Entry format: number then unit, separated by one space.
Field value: 1.5 V
